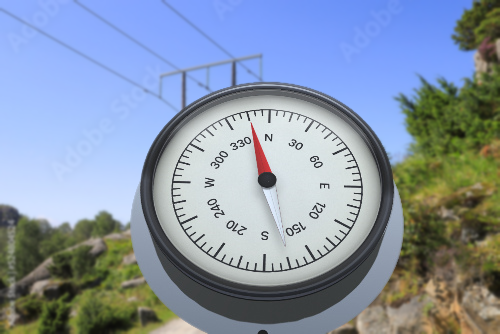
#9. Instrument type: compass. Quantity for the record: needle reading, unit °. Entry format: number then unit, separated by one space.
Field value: 345 °
